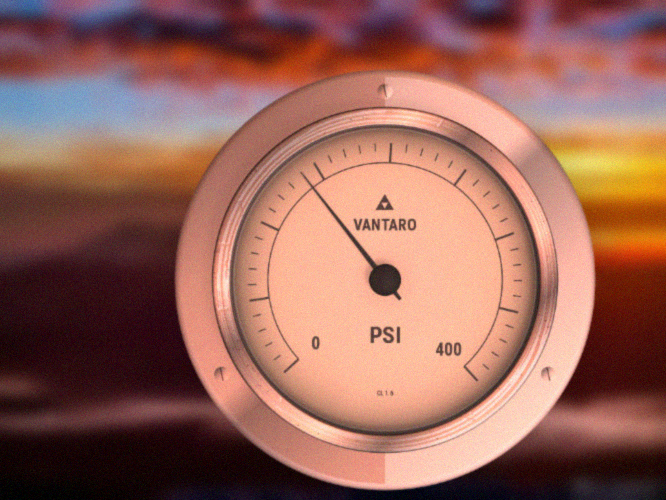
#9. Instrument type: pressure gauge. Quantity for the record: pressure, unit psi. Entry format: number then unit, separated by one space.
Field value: 140 psi
